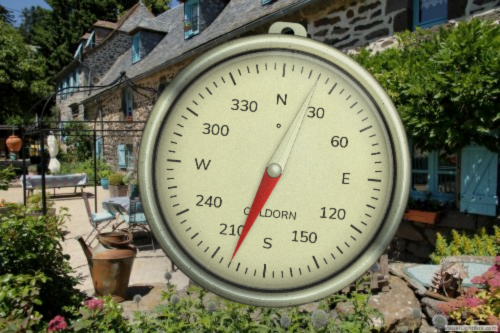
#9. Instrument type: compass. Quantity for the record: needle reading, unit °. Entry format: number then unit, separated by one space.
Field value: 200 °
